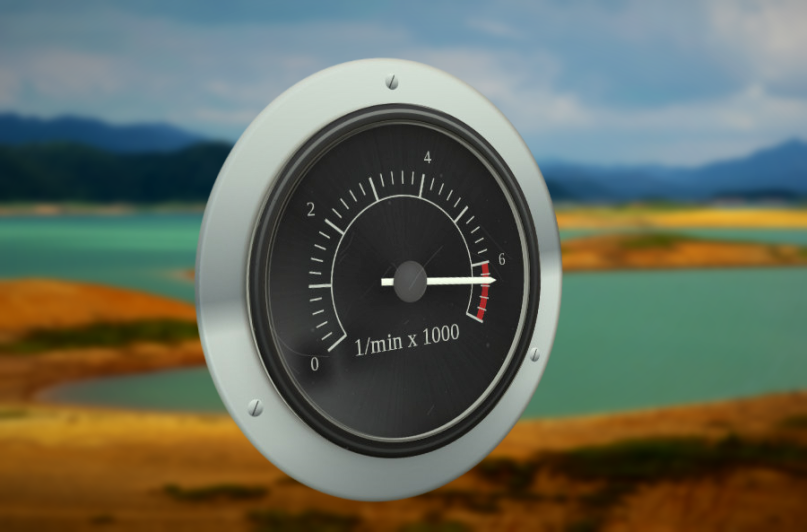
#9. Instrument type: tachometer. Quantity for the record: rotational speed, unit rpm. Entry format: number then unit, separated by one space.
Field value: 6300 rpm
